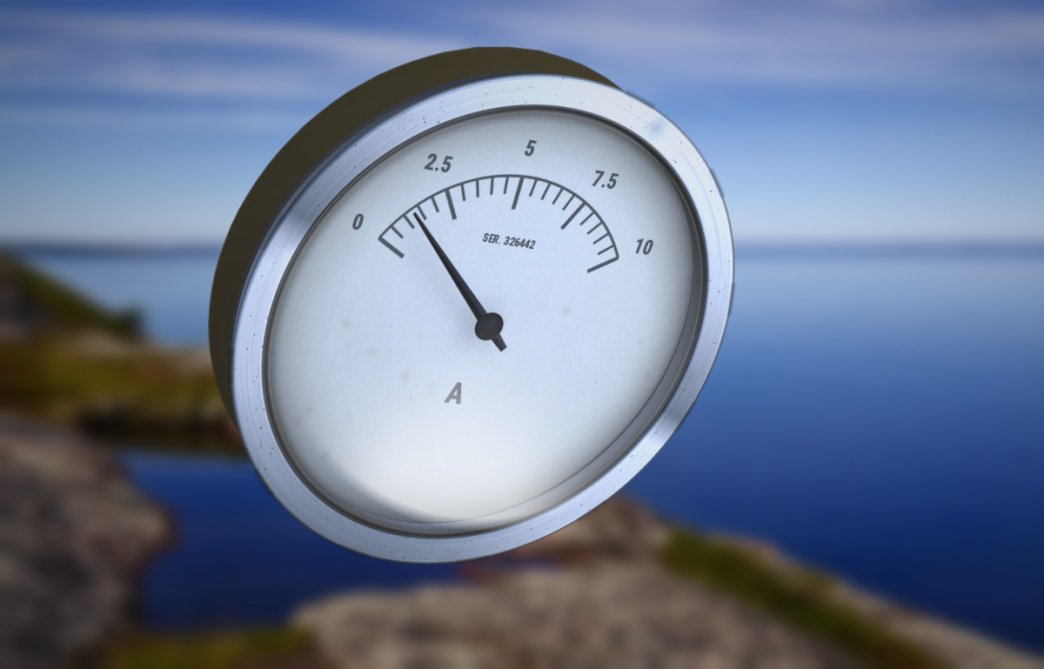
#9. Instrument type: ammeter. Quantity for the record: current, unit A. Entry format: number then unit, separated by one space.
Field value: 1.25 A
